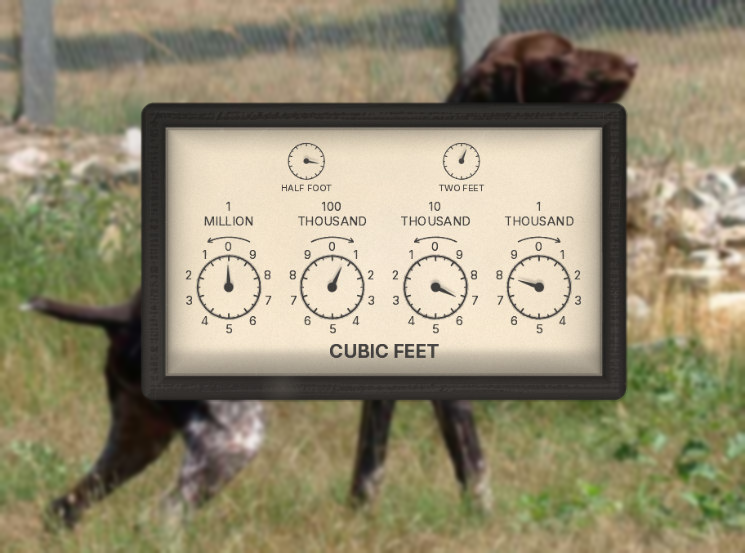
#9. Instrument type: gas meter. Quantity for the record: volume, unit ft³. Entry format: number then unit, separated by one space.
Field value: 6800 ft³
